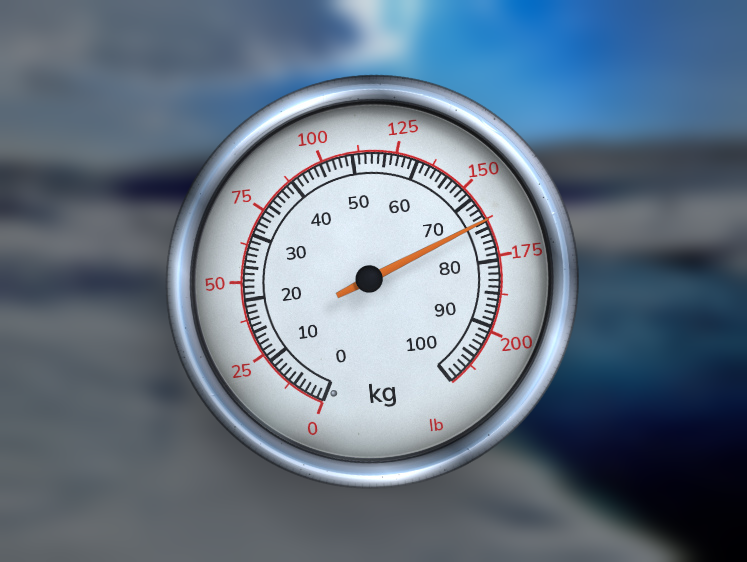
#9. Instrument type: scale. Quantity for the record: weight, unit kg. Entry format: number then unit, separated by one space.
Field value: 74 kg
